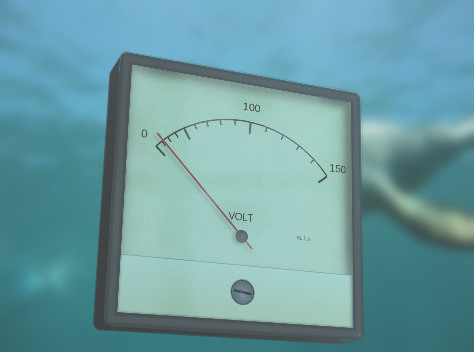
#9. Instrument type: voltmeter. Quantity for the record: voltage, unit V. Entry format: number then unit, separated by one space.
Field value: 20 V
